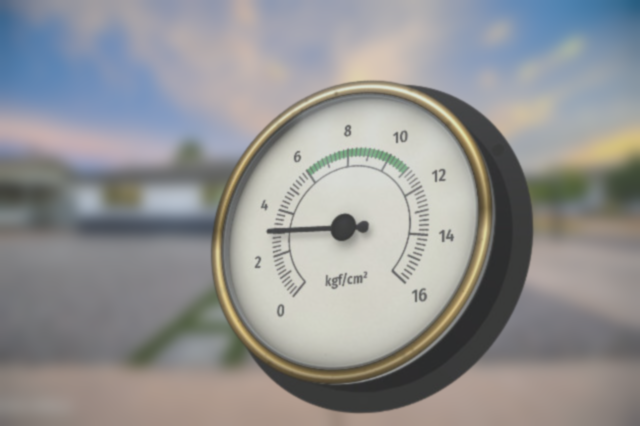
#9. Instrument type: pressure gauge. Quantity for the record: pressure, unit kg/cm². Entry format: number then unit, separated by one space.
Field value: 3 kg/cm²
